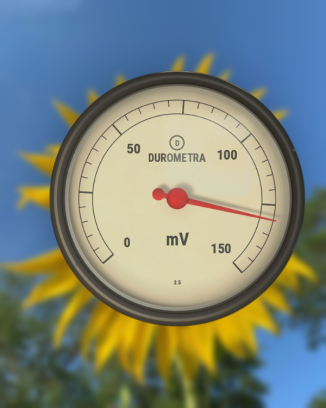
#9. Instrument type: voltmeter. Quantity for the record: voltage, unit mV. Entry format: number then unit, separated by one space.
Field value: 130 mV
